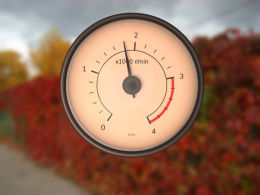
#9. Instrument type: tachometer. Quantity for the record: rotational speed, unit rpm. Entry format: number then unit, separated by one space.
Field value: 1800 rpm
